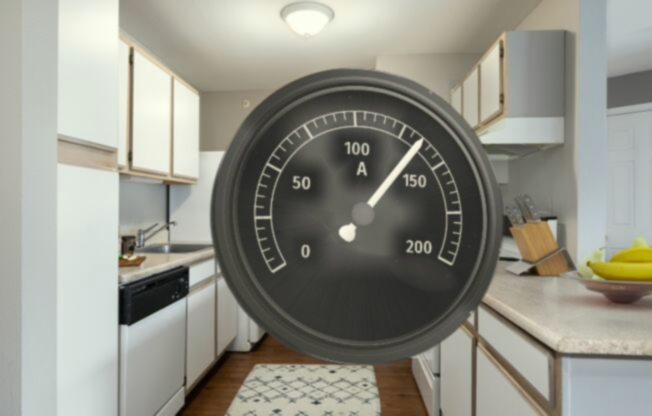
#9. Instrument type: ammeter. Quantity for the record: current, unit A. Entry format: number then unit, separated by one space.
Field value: 135 A
